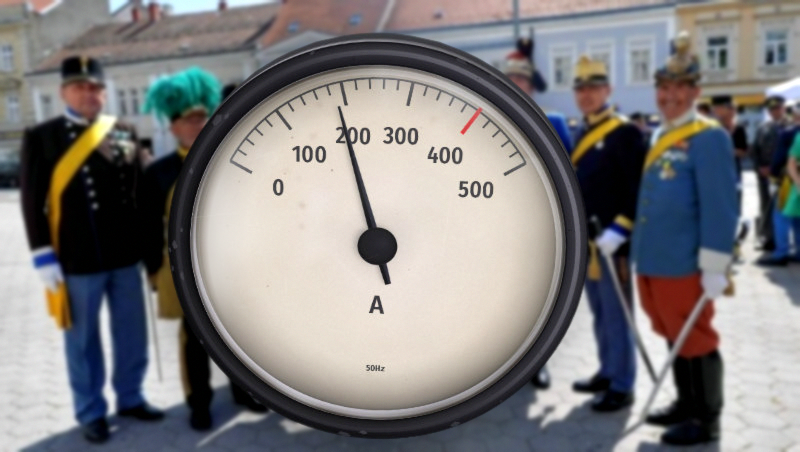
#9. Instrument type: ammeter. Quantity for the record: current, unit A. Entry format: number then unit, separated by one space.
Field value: 190 A
